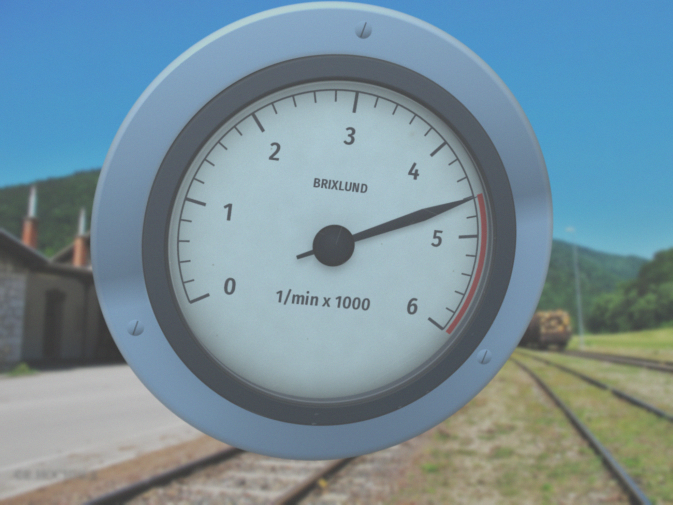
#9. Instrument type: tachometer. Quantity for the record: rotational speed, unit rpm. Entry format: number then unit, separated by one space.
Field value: 4600 rpm
